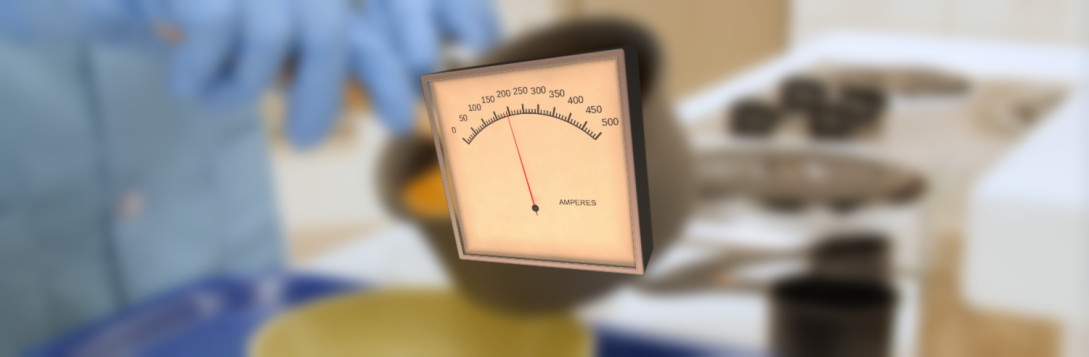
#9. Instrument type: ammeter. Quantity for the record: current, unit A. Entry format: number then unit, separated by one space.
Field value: 200 A
